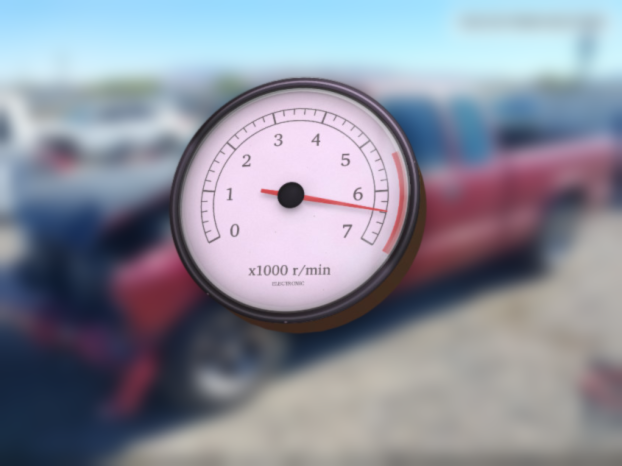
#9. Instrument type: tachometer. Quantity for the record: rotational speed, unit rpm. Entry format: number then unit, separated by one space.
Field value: 6400 rpm
